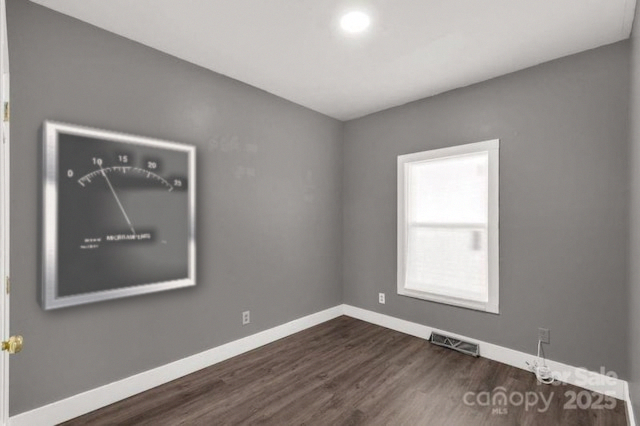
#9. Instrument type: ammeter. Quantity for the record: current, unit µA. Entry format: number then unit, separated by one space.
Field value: 10 µA
